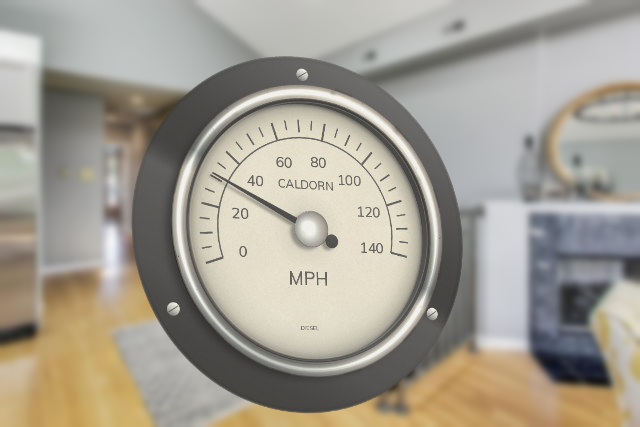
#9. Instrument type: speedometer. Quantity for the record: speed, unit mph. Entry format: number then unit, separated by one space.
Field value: 30 mph
